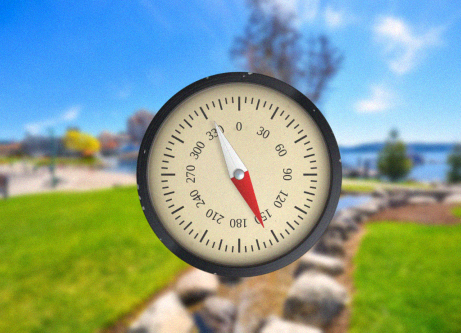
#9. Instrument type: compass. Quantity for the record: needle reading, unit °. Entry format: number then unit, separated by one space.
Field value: 155 °
